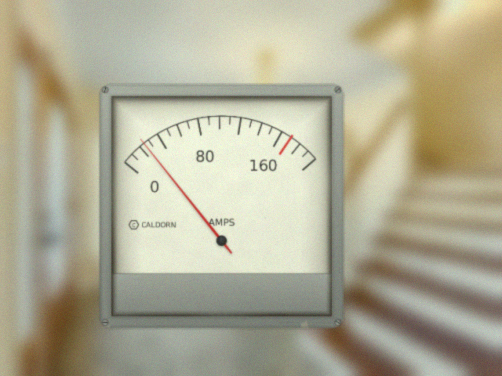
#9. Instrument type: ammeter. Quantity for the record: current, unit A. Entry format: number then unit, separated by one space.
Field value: 25 A
